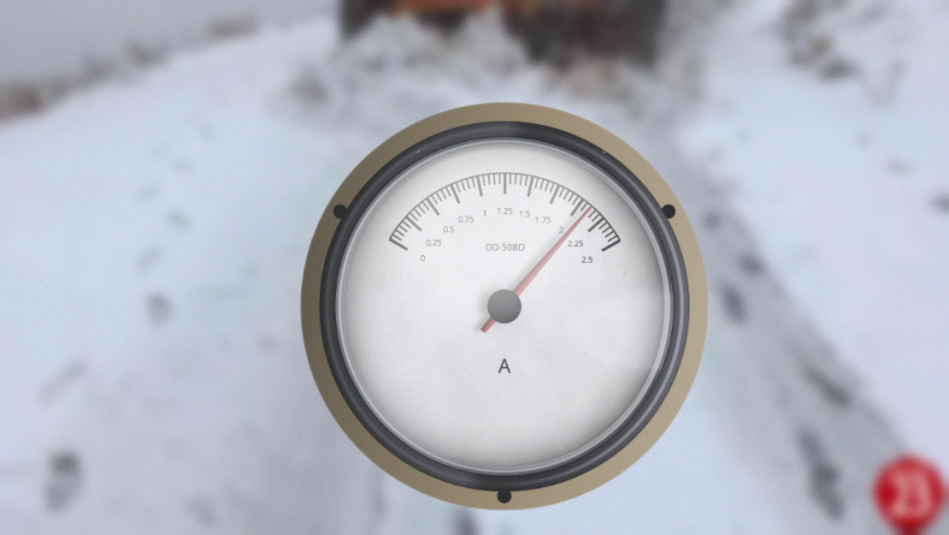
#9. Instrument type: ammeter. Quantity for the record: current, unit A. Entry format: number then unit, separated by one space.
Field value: 2.1 A
